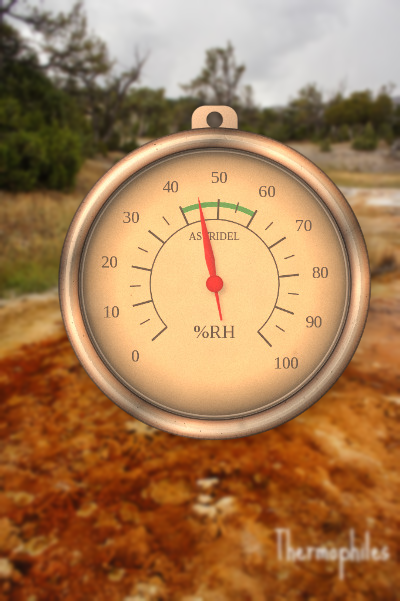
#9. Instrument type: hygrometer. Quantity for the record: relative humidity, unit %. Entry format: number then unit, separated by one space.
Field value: 45 %
